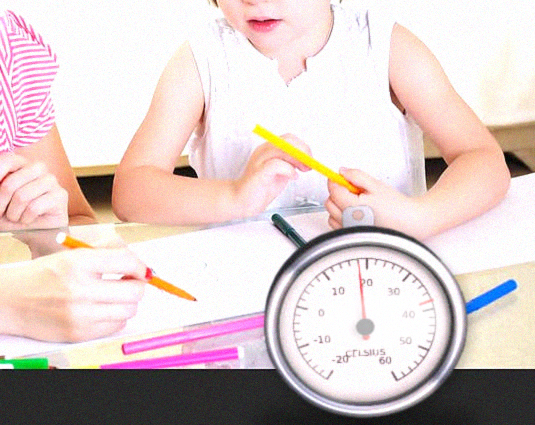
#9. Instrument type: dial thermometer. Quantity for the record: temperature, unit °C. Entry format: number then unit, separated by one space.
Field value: 18 °C
